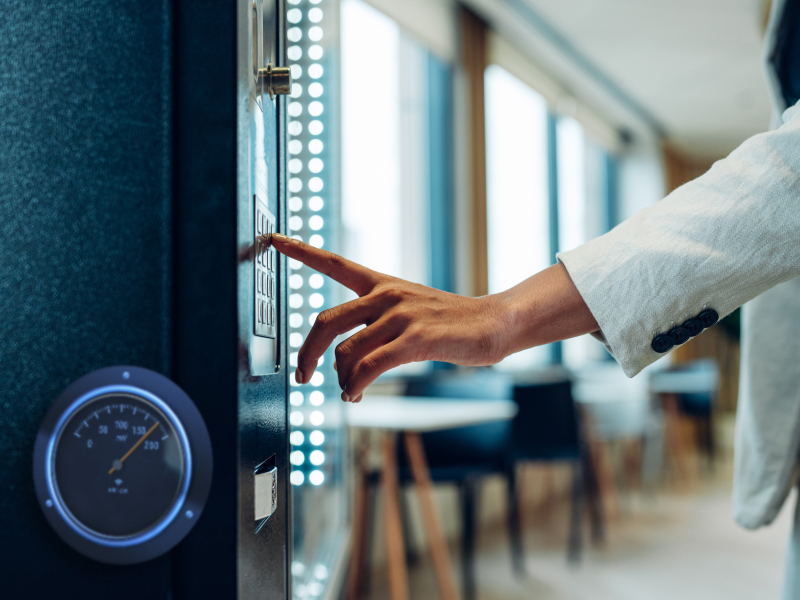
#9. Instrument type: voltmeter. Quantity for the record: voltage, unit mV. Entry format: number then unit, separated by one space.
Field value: 175 mV
